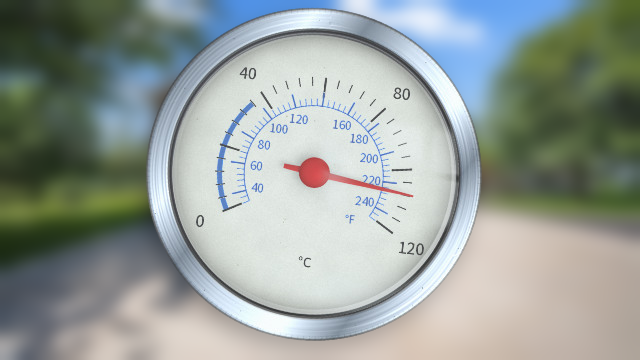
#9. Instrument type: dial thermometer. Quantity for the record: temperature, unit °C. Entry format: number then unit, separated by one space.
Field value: 108 °C
